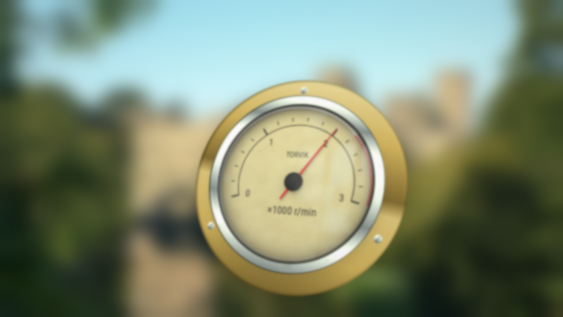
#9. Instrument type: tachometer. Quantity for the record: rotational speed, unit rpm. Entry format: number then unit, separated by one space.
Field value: 2000 rpm
